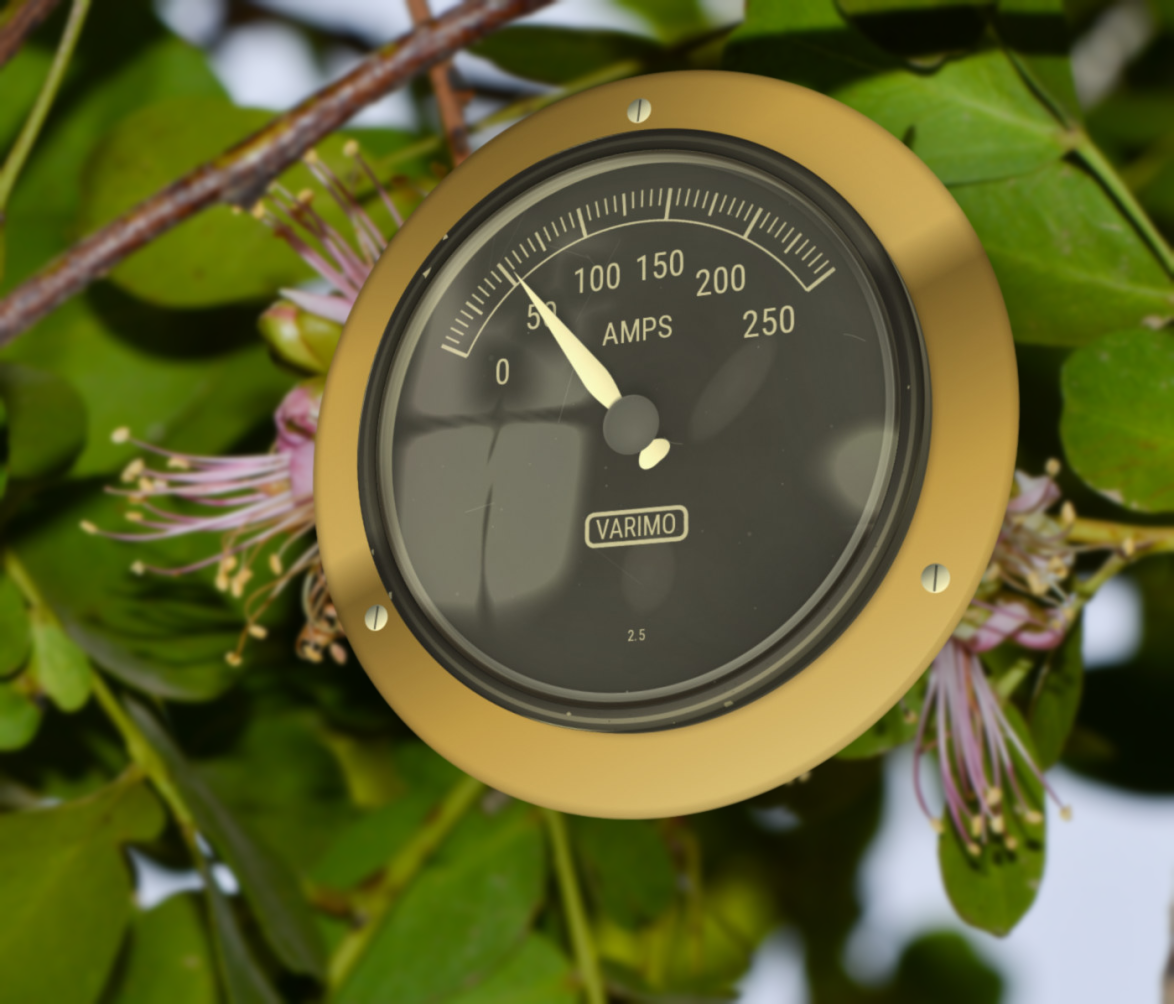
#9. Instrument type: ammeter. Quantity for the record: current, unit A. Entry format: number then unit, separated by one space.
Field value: 55 A
